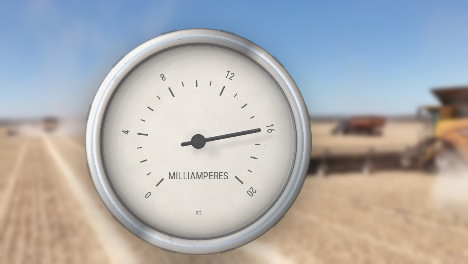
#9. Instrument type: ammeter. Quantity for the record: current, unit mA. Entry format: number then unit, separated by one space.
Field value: 16 mA
